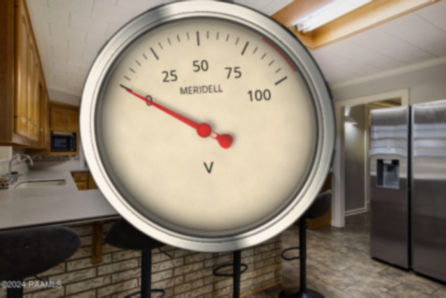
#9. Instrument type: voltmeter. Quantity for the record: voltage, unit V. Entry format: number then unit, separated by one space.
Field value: 0 V
